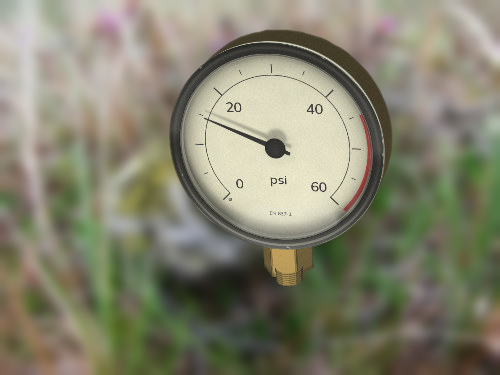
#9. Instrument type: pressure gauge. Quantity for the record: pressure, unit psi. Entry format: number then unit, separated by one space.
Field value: 15 psi
